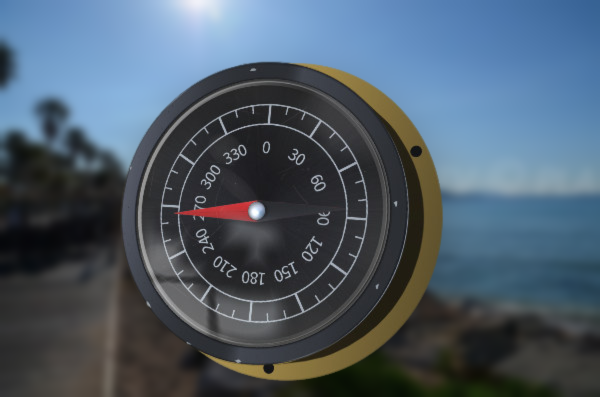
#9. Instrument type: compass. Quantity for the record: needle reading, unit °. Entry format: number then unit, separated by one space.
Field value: 265 °
